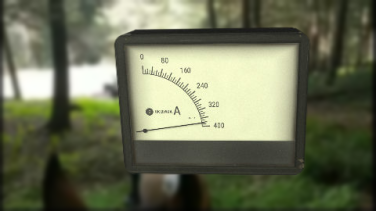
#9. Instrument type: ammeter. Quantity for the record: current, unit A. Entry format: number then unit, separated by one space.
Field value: 380 A
